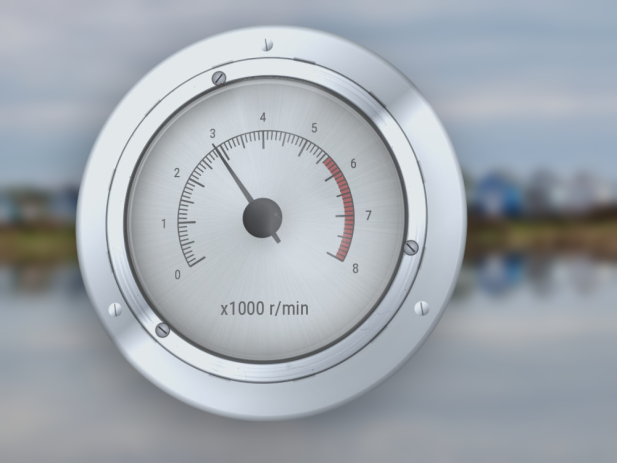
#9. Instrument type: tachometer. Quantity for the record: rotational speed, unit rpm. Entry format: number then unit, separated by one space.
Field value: 2900 rpm
